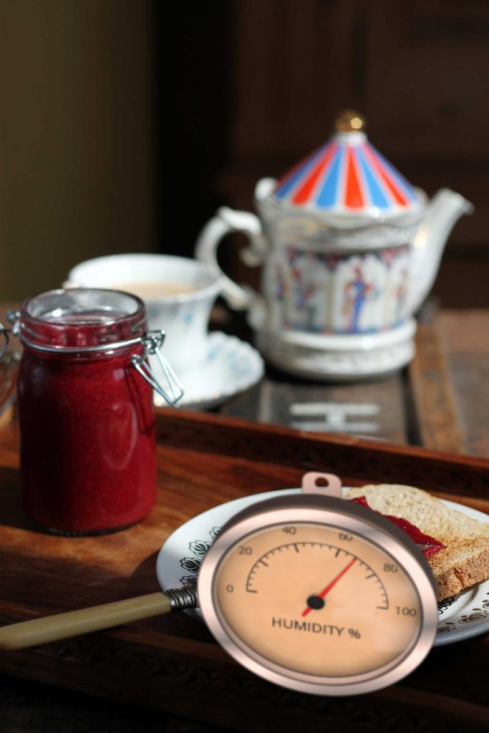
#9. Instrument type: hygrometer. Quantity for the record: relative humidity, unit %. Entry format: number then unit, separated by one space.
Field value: 68 %
